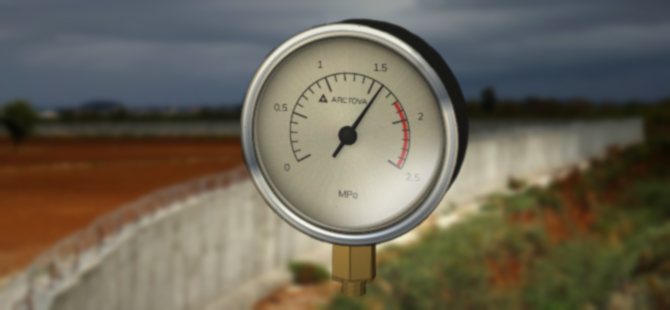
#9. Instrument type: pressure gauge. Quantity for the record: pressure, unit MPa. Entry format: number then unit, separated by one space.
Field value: 1.6 MPa
